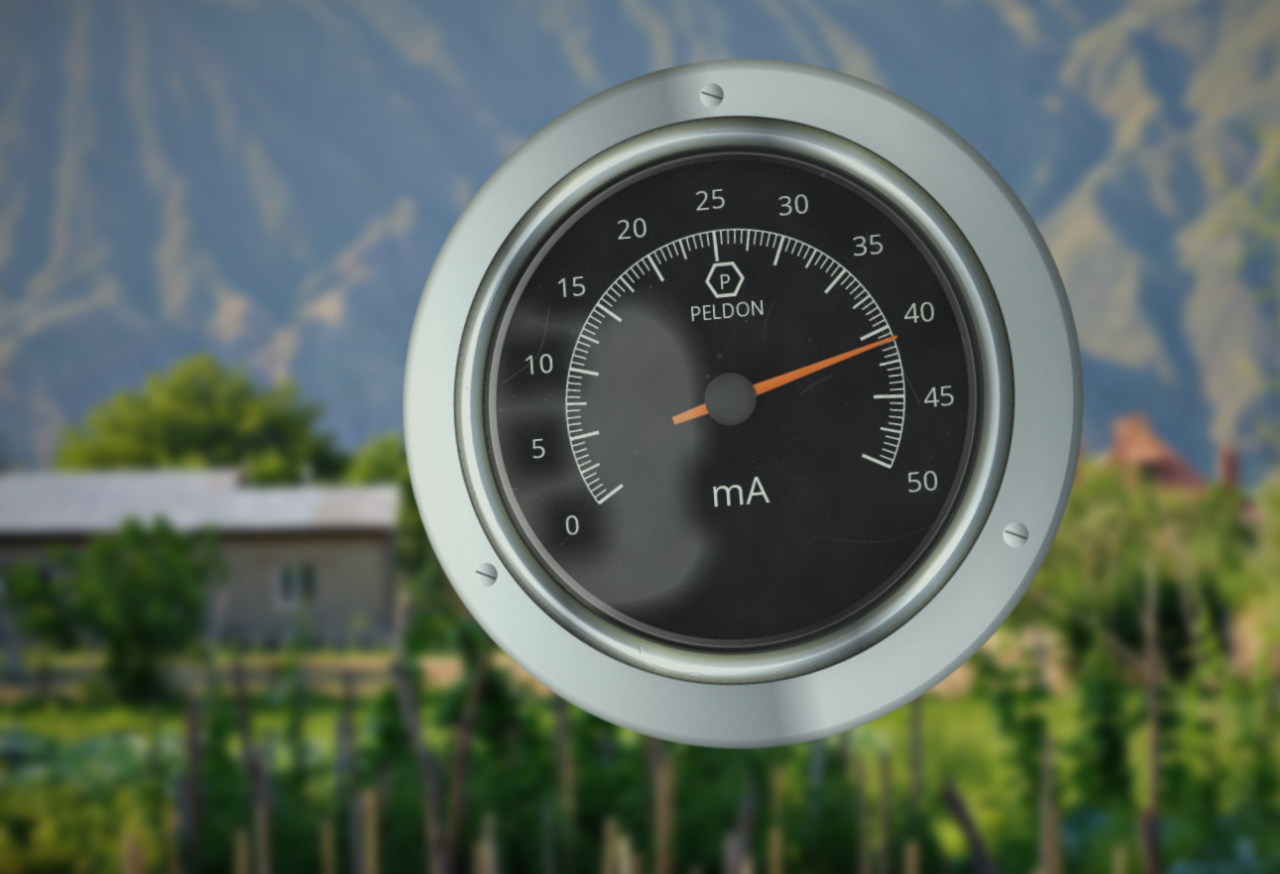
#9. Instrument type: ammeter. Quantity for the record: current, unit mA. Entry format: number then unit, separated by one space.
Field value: 41 mA
